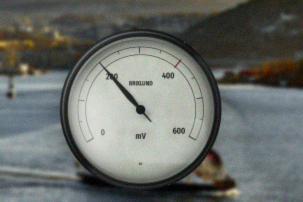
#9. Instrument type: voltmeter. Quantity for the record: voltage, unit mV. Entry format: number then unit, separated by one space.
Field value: 200 mV
